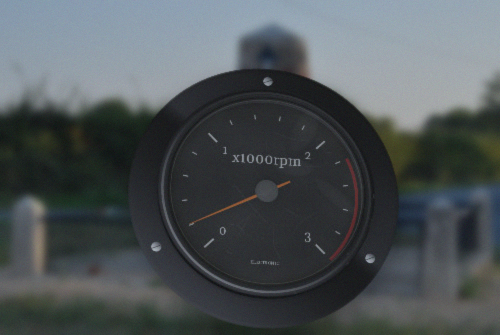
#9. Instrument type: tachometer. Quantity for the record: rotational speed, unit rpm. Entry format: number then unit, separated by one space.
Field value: 200 rpm
